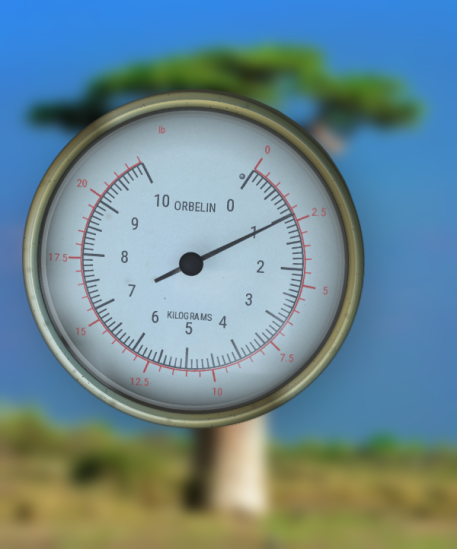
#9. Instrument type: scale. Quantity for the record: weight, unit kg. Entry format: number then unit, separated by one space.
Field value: 1 kg
